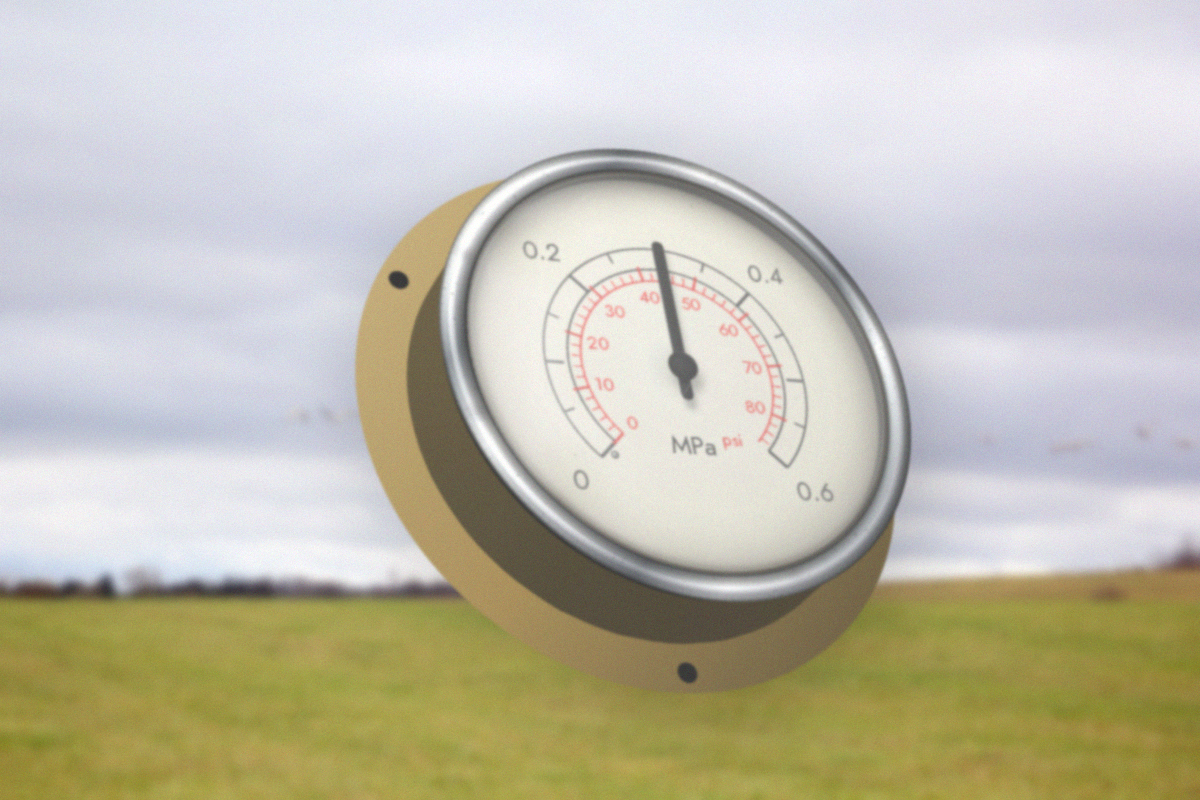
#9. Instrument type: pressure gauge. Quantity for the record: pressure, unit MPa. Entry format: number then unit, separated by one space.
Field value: 0.3 MPa
